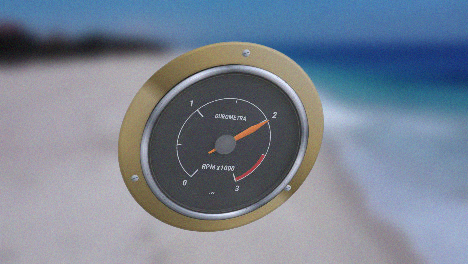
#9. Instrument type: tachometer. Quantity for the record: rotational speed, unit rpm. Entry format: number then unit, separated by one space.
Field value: 2000 rpm
